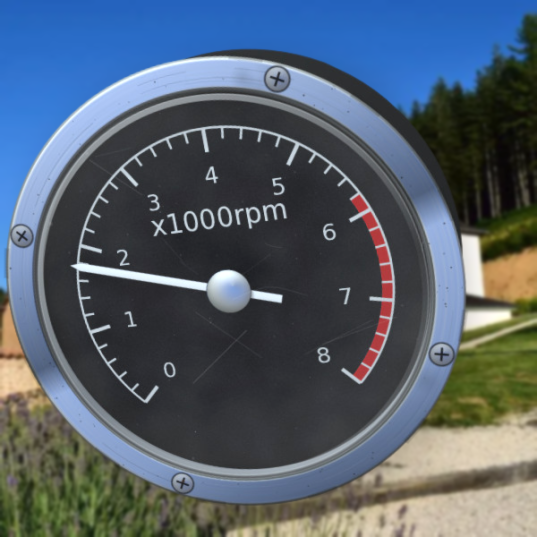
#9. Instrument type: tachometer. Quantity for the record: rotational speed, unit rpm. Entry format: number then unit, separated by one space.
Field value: 1800 rpm
